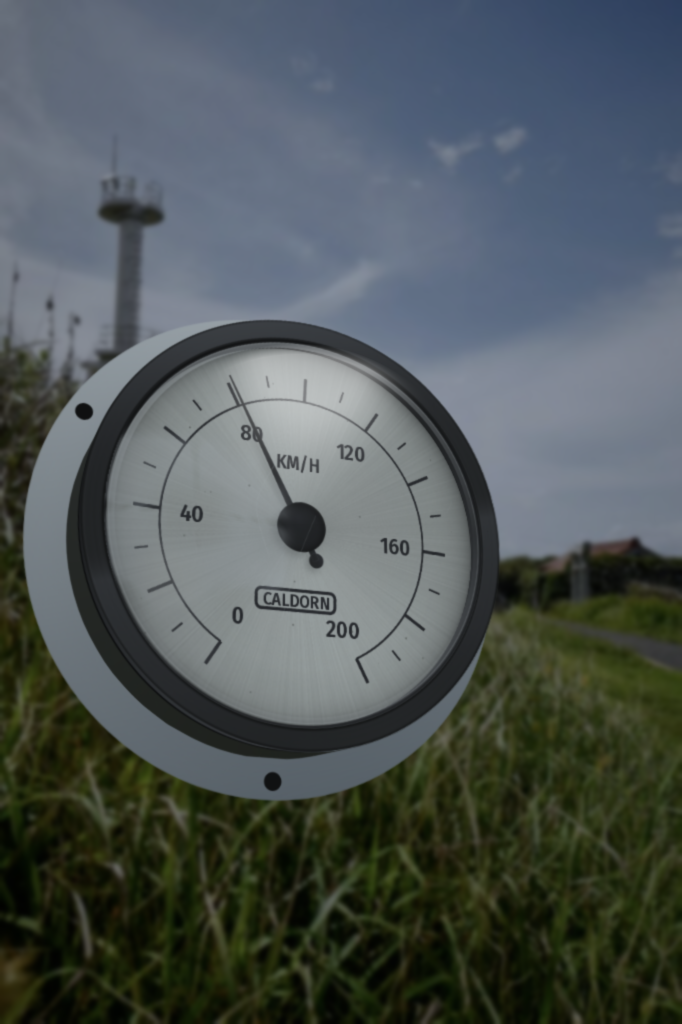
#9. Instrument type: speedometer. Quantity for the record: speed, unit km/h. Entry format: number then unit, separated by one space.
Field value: 80 km/h
